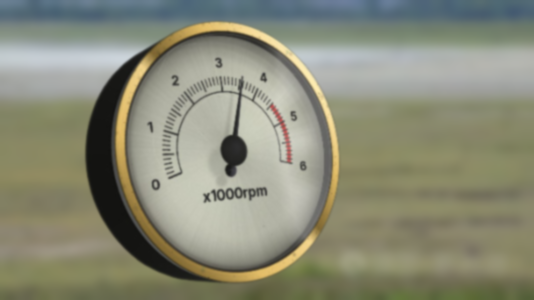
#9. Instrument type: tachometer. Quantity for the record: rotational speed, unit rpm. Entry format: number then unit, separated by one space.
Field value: 3500 rpm
